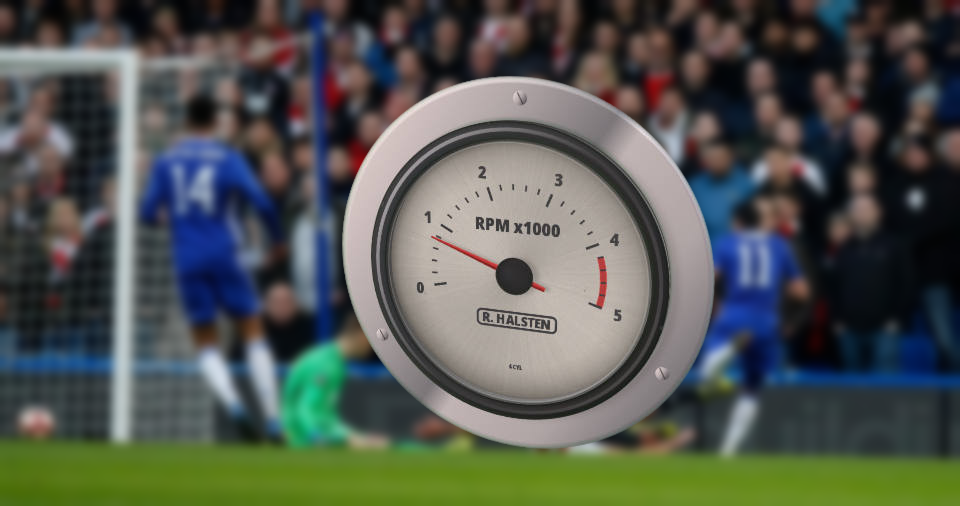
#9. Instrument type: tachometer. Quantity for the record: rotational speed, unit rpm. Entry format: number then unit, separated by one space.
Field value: 800 rpm
